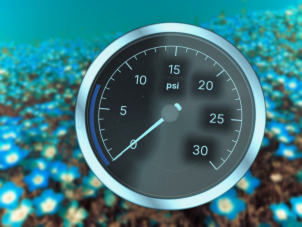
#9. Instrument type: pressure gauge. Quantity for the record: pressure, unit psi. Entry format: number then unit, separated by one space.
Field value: 0 psi
